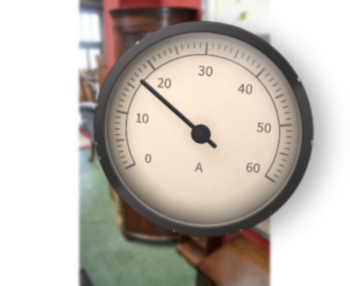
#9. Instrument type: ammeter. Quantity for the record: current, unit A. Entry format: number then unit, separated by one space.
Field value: 17 A
